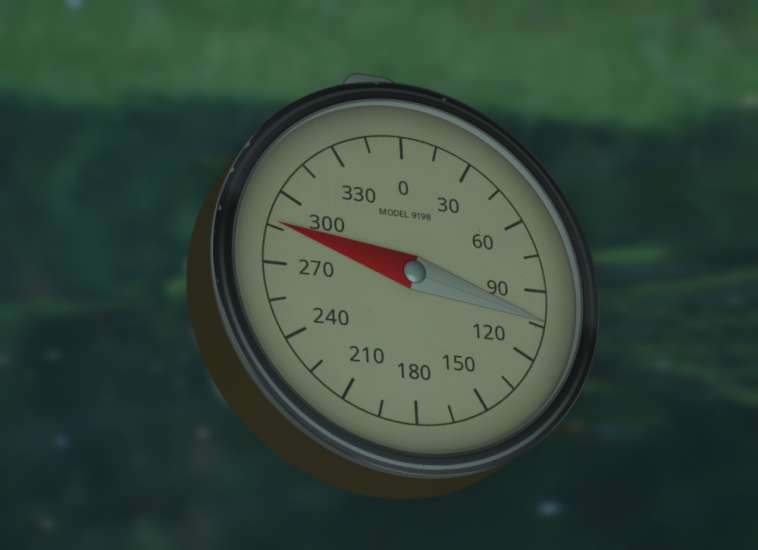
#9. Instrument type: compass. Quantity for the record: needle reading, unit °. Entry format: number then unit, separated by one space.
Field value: 285 °
